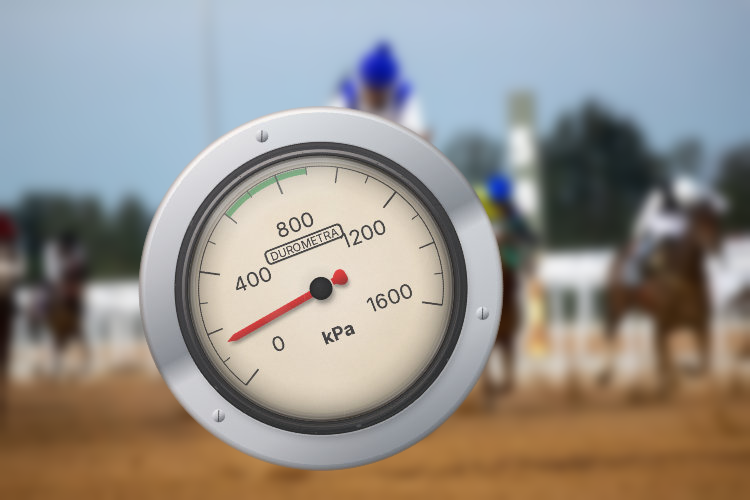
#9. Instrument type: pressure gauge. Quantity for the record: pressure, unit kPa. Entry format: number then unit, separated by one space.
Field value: 150 kPa
